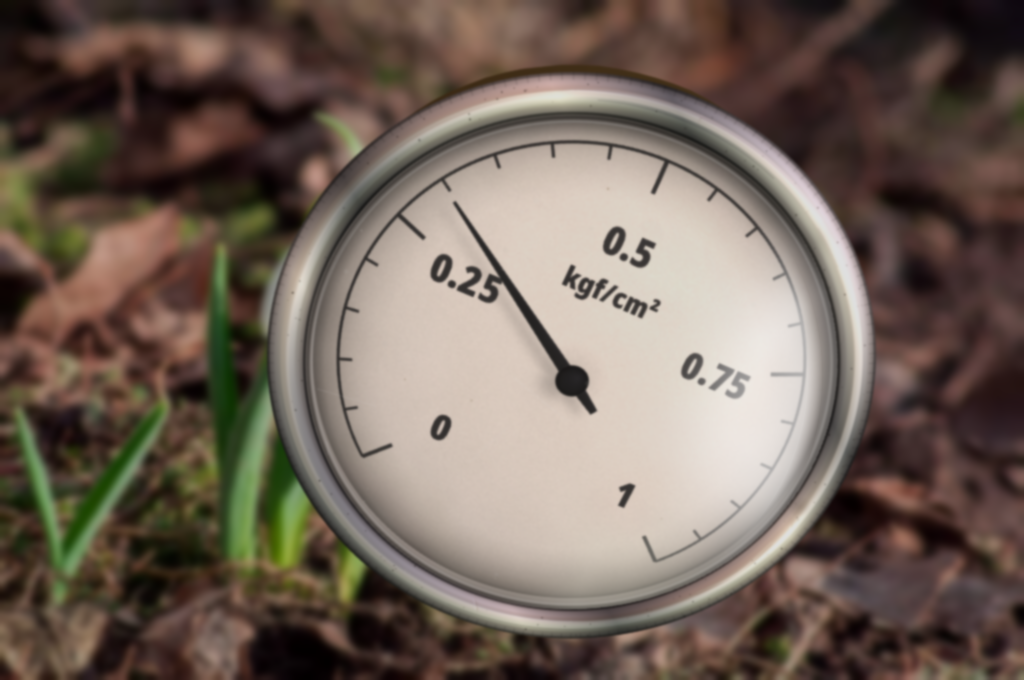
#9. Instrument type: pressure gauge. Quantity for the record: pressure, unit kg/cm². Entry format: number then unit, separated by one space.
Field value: 0.3 kg/cm²
